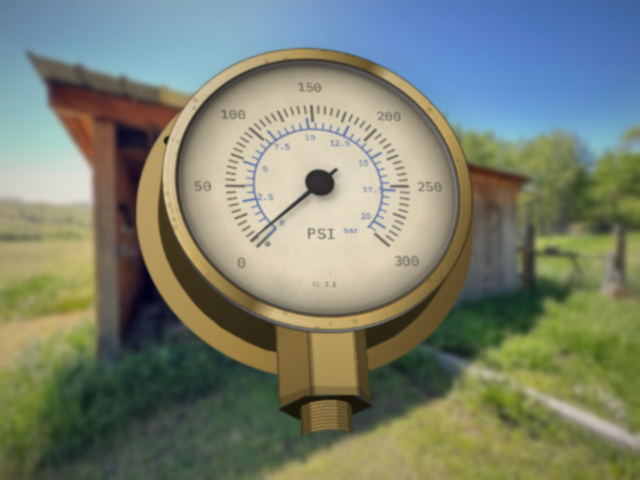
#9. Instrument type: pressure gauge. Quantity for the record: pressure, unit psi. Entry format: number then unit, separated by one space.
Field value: 5 psi
